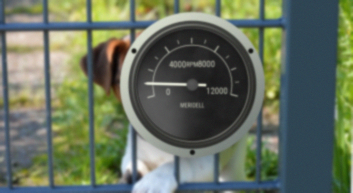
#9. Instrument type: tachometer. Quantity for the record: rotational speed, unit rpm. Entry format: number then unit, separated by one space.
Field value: 1000 rpm
